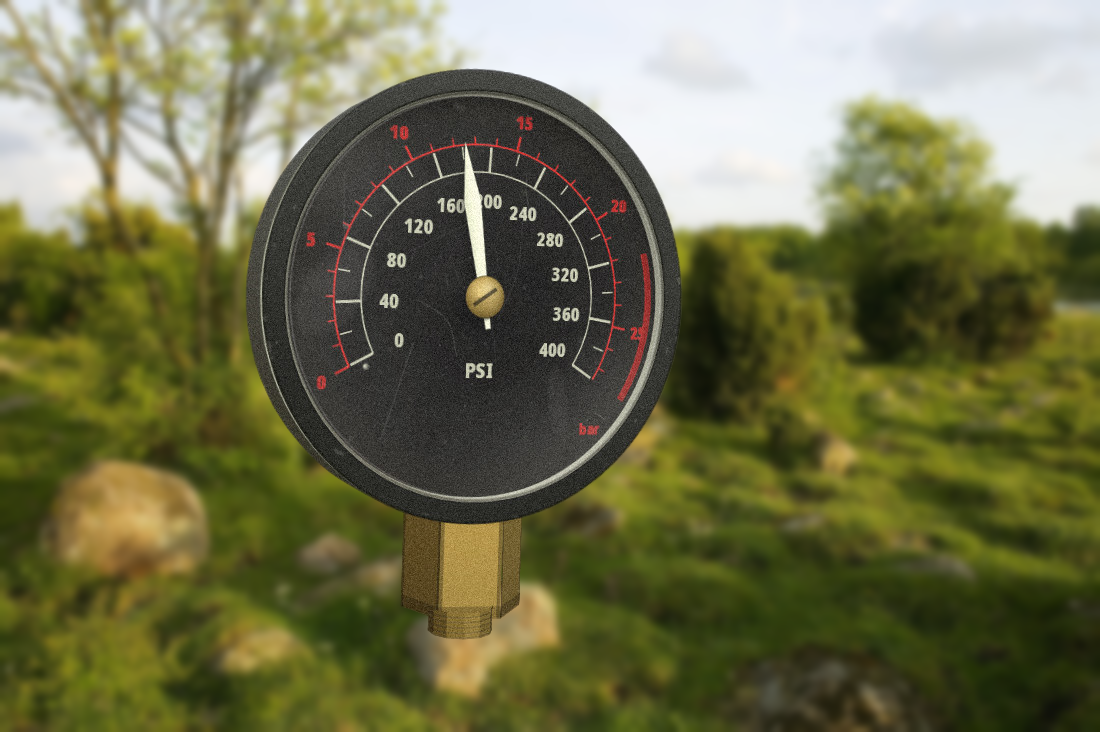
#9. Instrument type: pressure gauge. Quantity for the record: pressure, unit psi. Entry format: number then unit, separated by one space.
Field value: 180 psi
